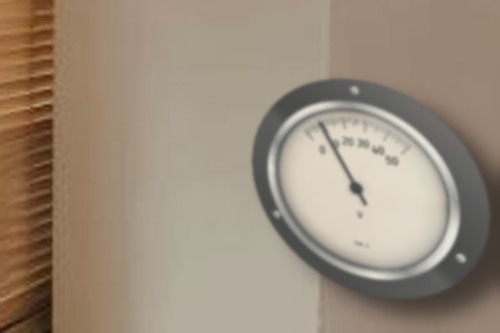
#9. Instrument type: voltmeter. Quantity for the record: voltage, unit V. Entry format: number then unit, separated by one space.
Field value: 10 V
